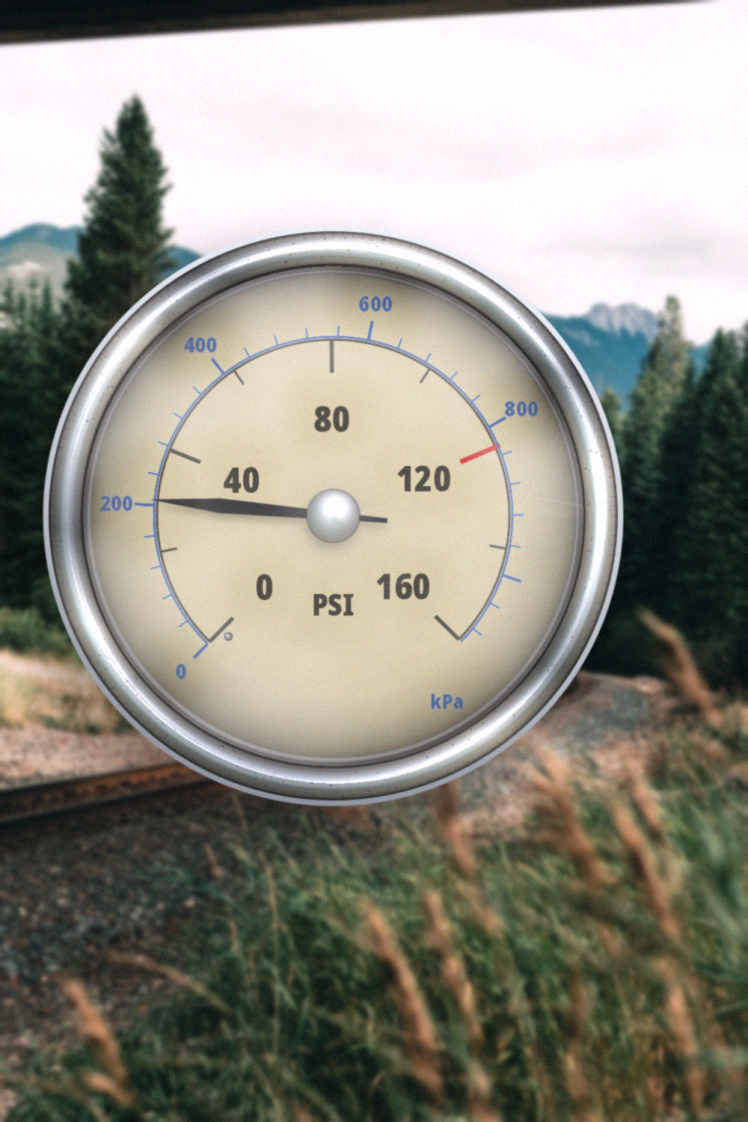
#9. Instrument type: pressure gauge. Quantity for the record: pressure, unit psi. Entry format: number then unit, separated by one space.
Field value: 30 psi
